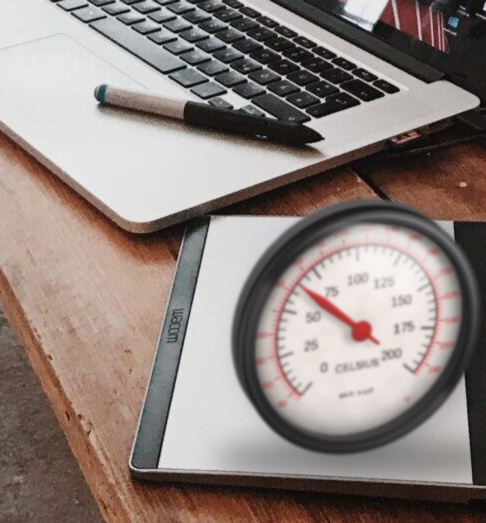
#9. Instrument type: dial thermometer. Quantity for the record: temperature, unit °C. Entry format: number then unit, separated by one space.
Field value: 65 °C
